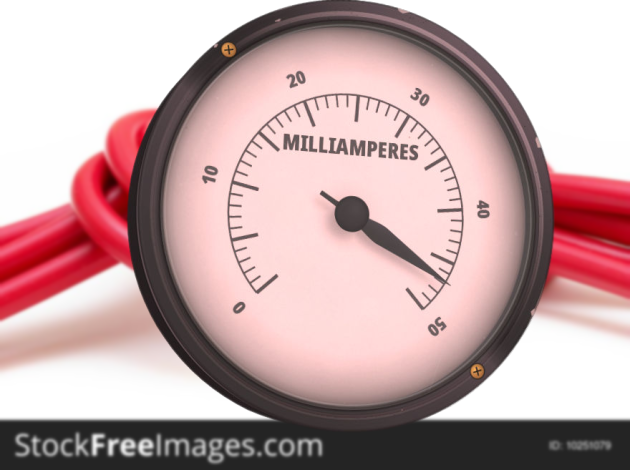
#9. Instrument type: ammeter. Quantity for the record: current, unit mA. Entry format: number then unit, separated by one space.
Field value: 47 mA
